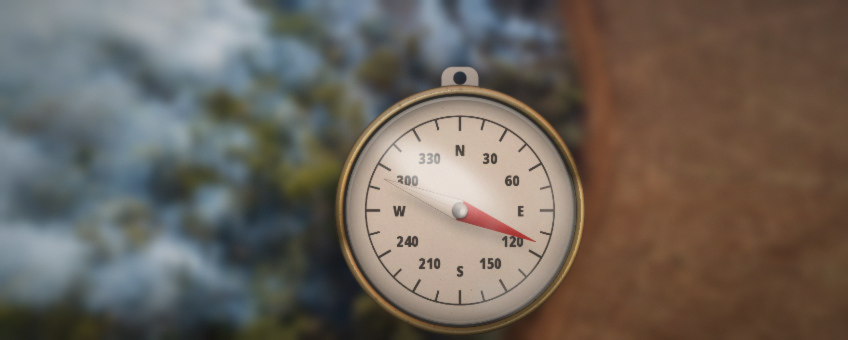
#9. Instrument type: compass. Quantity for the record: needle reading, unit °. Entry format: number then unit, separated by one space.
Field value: 112.5 °
